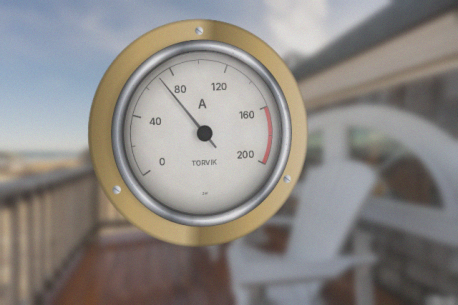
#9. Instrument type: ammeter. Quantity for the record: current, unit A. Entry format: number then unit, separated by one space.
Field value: 70 A
